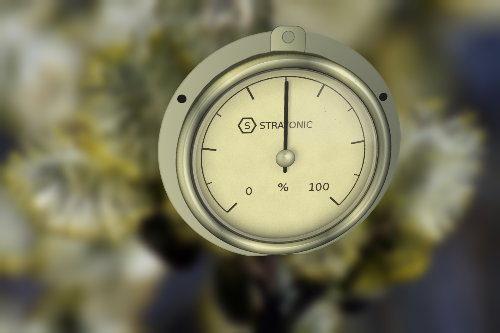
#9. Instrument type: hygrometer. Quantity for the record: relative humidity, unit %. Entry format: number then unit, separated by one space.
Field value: 50 %
